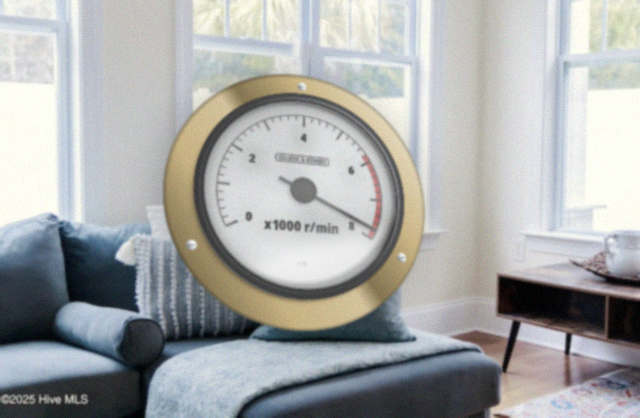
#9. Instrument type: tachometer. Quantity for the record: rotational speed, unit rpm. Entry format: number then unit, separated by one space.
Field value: 7800 rpm
